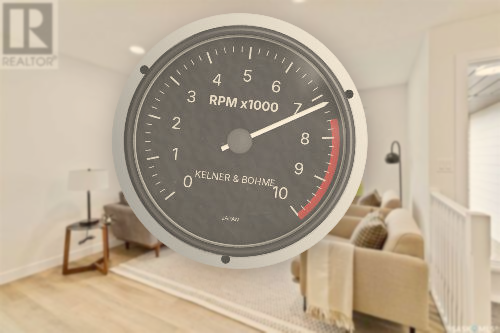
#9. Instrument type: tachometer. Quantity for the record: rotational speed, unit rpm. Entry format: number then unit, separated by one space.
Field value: 7200 rpm
